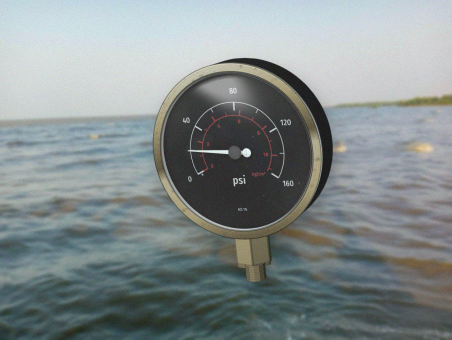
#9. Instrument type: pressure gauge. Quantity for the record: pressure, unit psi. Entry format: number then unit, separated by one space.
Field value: 20 psi
